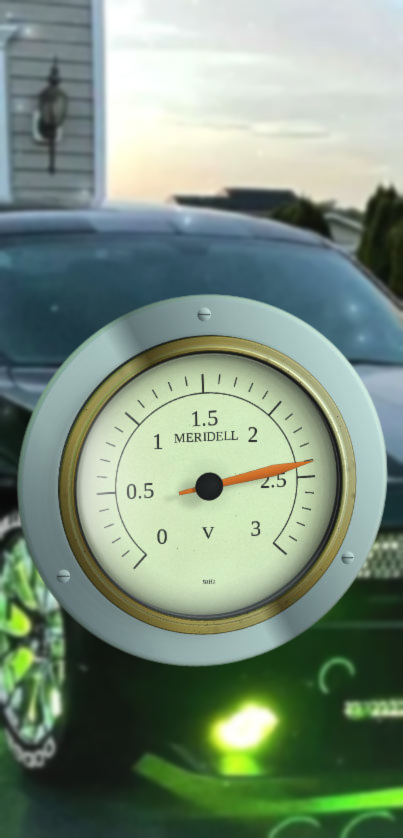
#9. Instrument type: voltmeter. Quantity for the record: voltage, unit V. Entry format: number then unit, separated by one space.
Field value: 2.4 V
